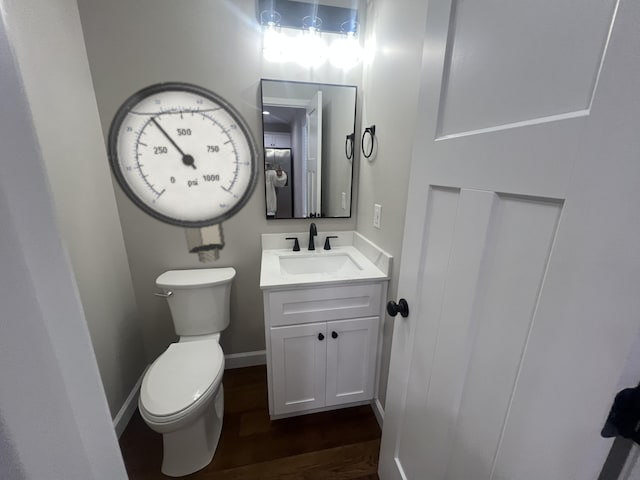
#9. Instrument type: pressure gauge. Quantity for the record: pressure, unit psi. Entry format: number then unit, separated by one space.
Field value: 375 psi
